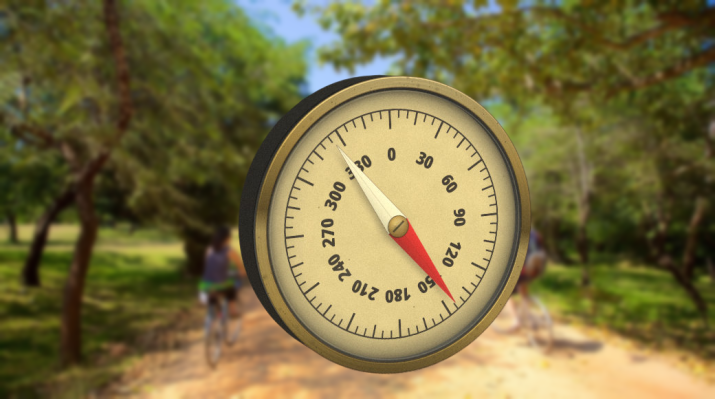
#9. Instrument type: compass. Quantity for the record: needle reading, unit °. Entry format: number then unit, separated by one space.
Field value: 145 °
